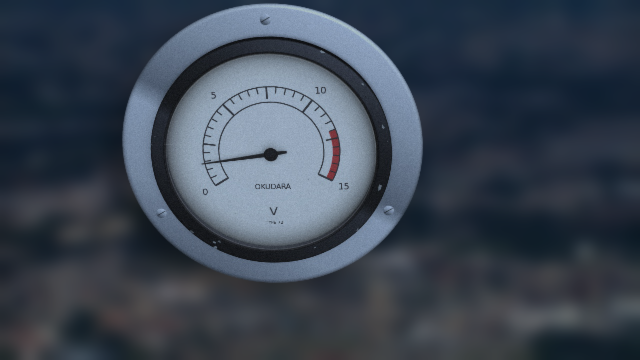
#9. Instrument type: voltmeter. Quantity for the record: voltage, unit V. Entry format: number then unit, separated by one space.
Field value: 1.5 V
